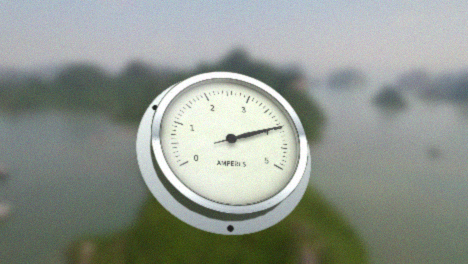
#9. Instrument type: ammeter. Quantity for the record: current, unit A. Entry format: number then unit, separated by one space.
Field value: 4 A
